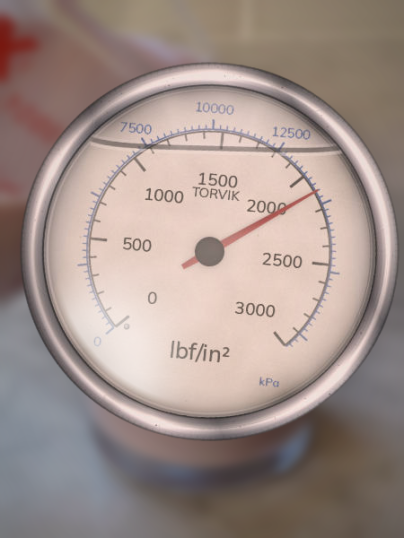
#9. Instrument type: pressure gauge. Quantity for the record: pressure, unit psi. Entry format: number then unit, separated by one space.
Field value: 2100 psi
